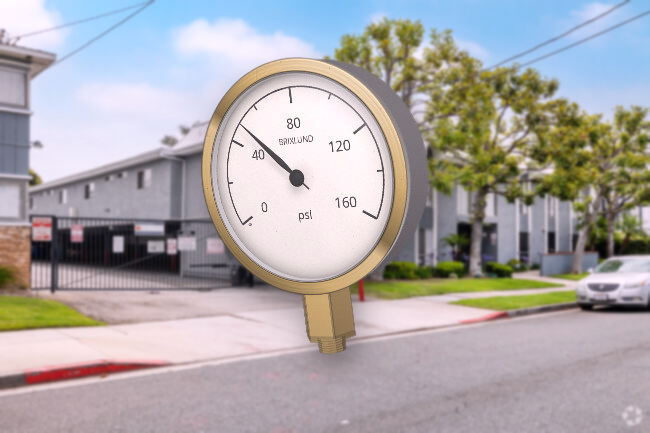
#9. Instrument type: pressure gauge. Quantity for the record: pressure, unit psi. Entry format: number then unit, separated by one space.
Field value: 50 psi
